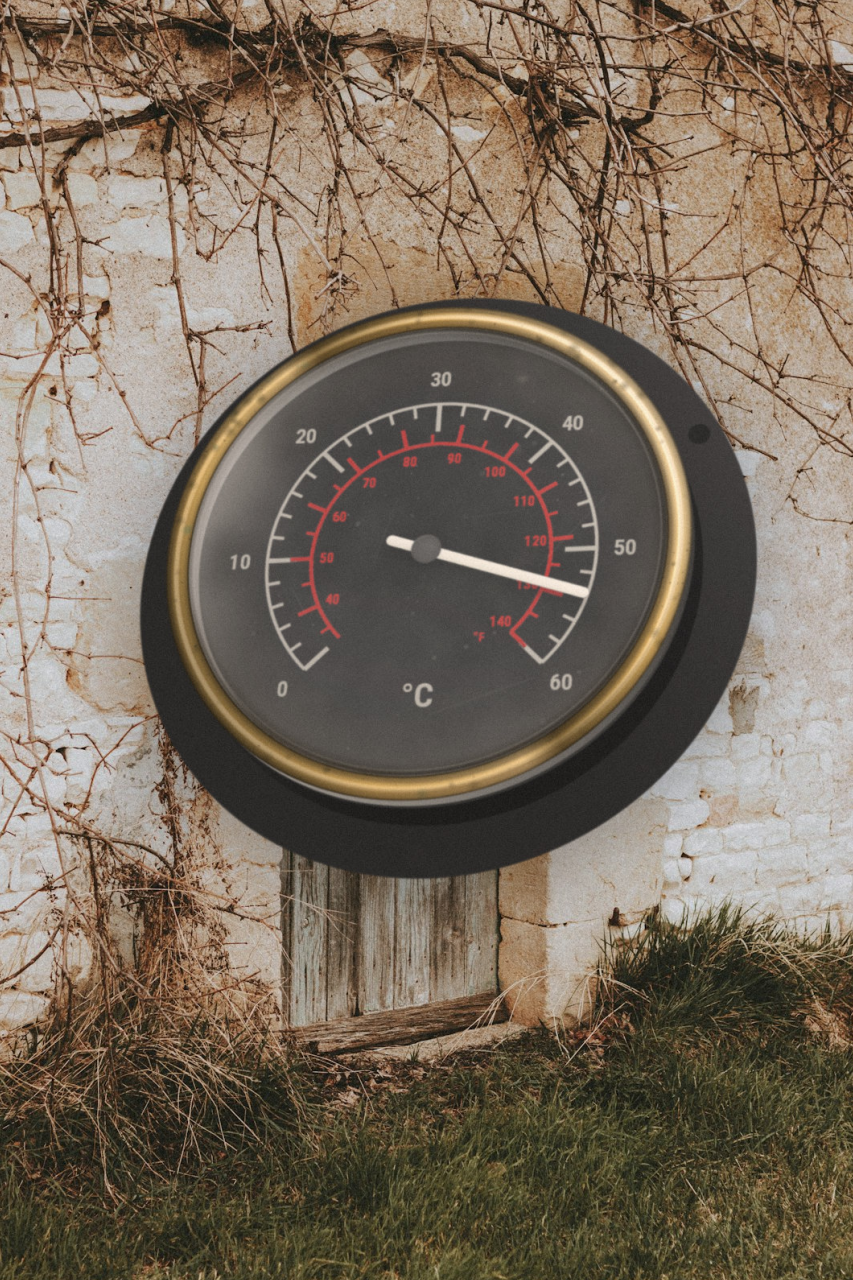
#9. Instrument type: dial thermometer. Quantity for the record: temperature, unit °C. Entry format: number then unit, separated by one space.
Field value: 54 °C
